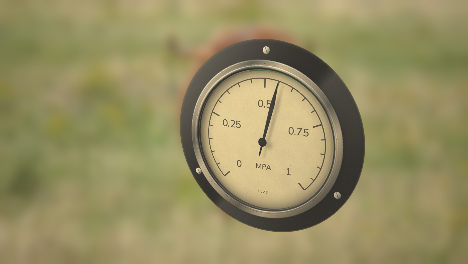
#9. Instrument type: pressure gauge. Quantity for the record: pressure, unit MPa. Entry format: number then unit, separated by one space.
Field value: 0.55 MPa
